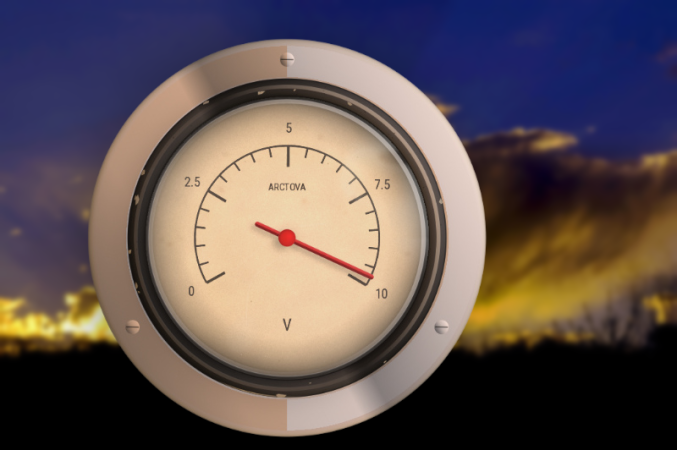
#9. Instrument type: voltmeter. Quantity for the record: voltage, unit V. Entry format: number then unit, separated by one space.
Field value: 9.75 V
